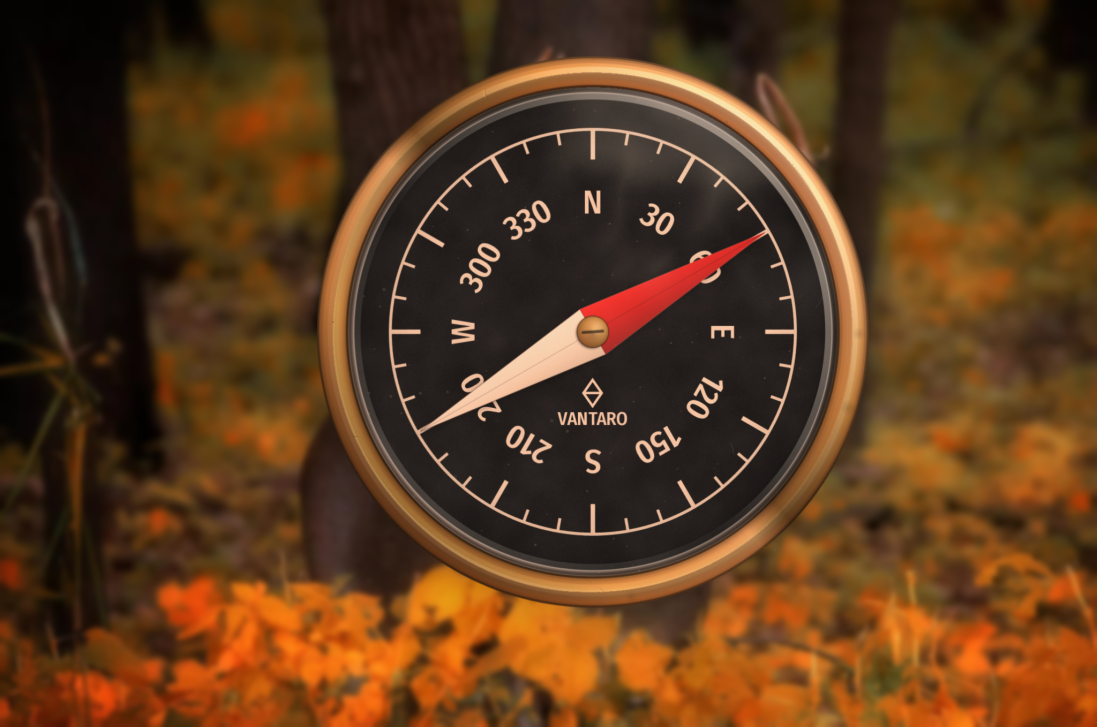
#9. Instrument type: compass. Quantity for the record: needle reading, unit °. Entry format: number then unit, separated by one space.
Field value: 60 °
